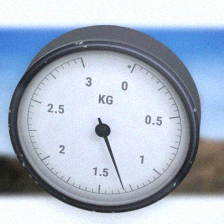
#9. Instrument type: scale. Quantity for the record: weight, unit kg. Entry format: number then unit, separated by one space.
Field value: 1.3 kg
